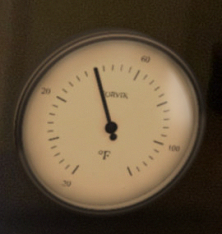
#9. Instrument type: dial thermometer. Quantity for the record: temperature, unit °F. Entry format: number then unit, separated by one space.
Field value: 40 °F
